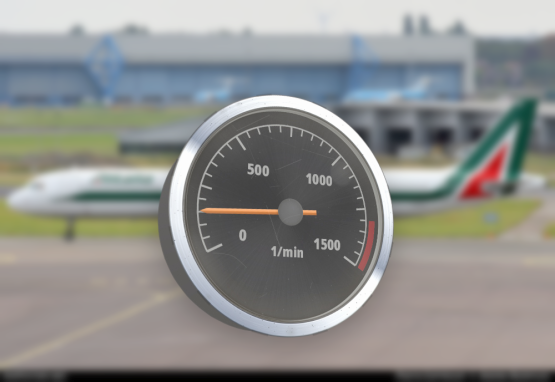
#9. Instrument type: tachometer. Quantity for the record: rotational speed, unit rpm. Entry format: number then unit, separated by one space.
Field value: 150 rpm
